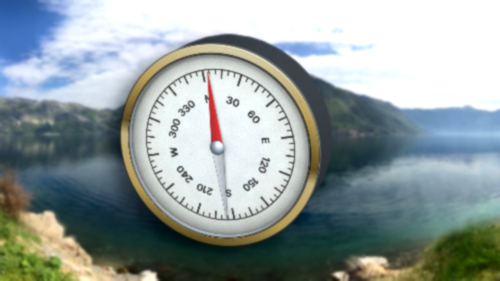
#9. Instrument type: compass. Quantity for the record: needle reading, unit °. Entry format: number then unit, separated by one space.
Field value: 5 °
